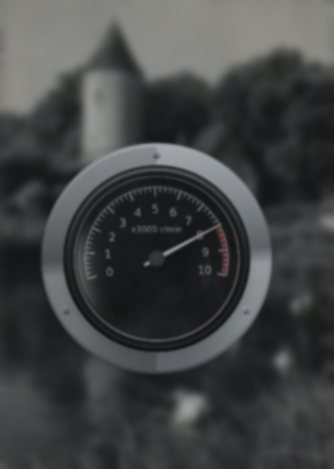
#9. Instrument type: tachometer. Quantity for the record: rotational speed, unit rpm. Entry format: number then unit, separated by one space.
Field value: 8000 rpm
